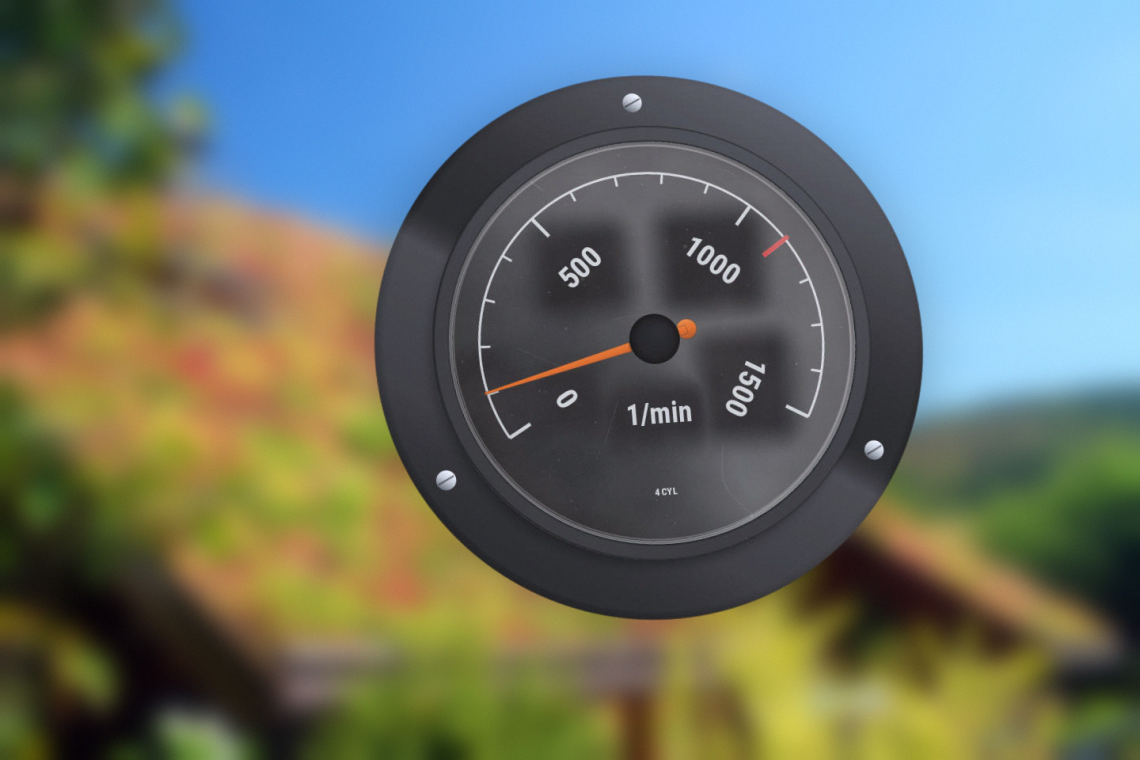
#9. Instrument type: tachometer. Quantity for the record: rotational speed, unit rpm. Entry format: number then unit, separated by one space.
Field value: 100 rpm
